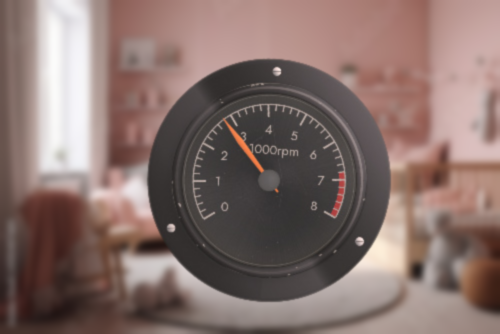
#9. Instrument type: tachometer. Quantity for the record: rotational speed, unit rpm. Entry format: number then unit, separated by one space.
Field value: 2800 rpm
